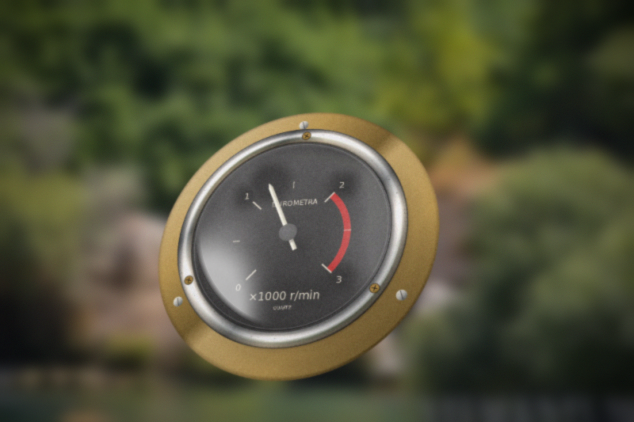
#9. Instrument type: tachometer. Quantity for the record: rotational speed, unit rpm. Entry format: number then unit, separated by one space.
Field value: 1250 rpm
